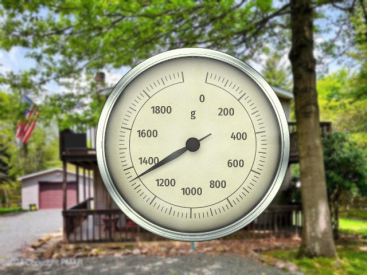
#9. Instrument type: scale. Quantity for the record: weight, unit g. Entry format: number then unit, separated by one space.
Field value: 1340 g
